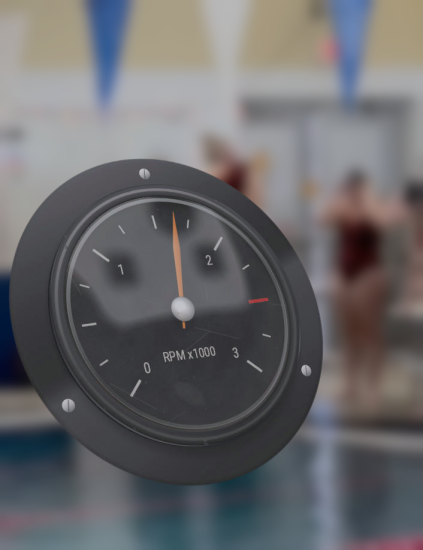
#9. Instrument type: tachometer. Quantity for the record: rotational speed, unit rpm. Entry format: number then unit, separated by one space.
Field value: 1625 rpm
